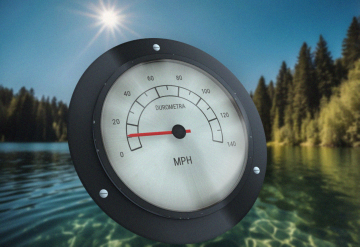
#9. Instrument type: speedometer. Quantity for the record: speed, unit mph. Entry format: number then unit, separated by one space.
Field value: 10 mph
